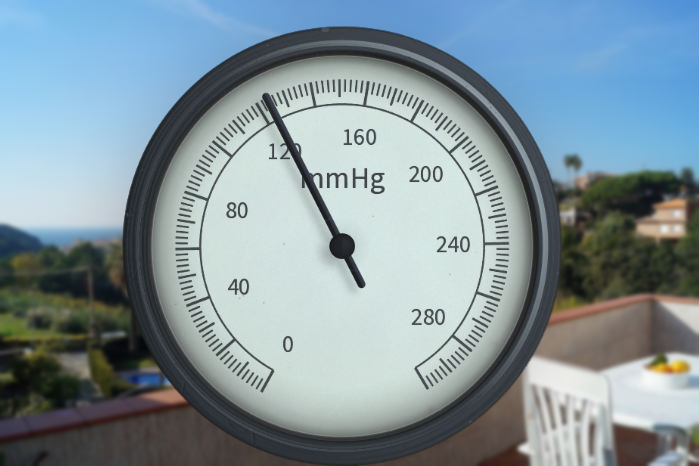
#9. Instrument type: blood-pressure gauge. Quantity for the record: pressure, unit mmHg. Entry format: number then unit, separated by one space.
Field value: 124 mmHg
